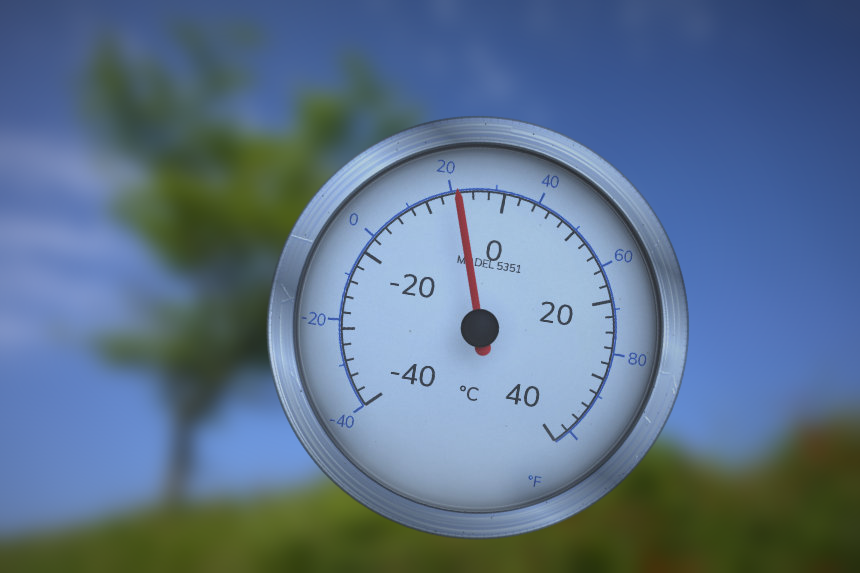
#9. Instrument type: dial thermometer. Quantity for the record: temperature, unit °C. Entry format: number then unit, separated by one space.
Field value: -6 °C
